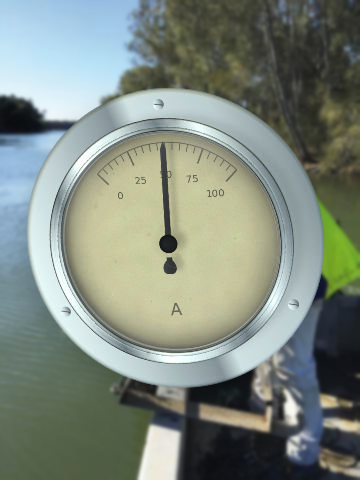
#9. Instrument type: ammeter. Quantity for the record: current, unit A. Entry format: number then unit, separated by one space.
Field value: 50 A
